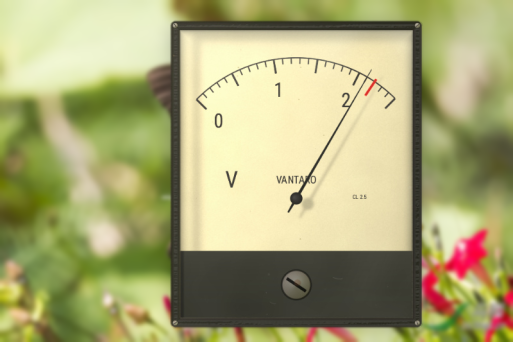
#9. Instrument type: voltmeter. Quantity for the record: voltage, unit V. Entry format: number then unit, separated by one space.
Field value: 2.1 V
